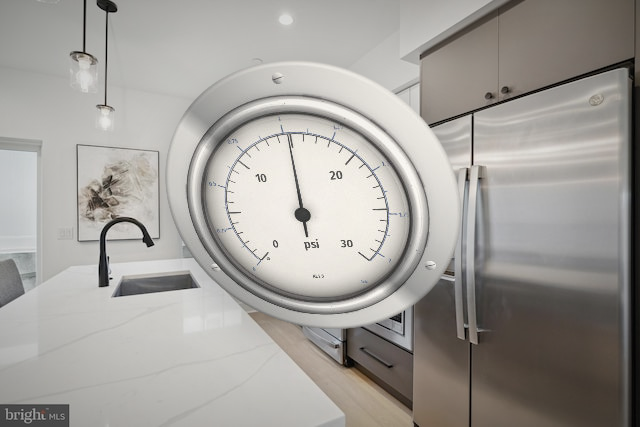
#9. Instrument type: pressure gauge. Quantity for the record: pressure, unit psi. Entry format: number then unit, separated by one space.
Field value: 15 psi
